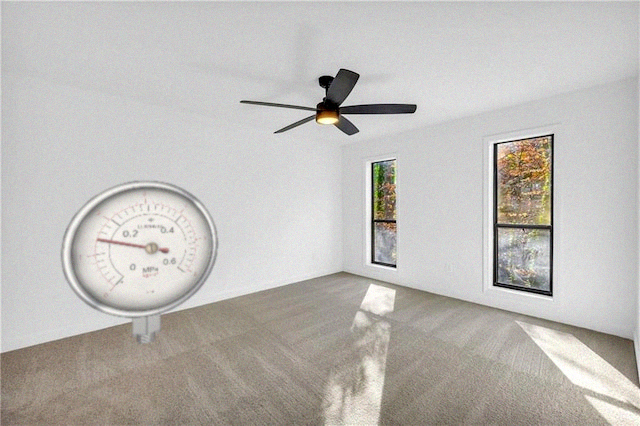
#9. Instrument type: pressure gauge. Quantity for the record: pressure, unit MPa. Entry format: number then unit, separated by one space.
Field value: 0.14 MPa
